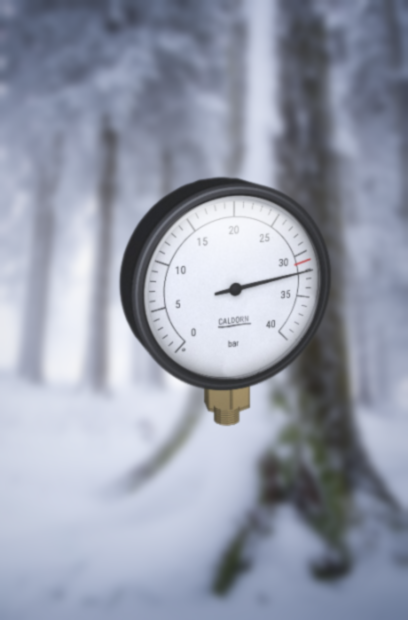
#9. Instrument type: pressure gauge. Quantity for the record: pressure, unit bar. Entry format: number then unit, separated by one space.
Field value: 32 bar
